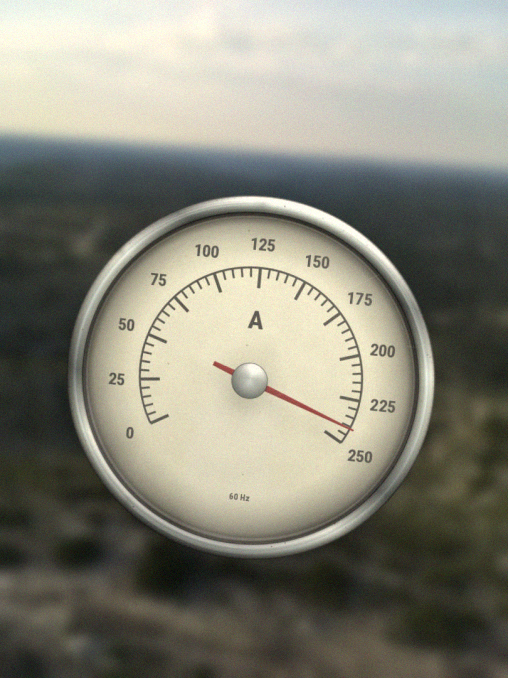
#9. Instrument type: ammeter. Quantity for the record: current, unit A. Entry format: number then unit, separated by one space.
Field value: 240 A
